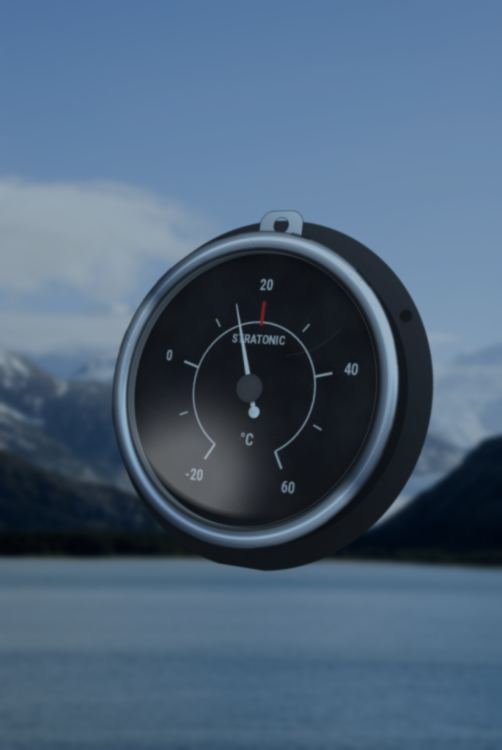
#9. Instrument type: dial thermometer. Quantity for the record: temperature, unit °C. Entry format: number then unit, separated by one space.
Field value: 15 °C
